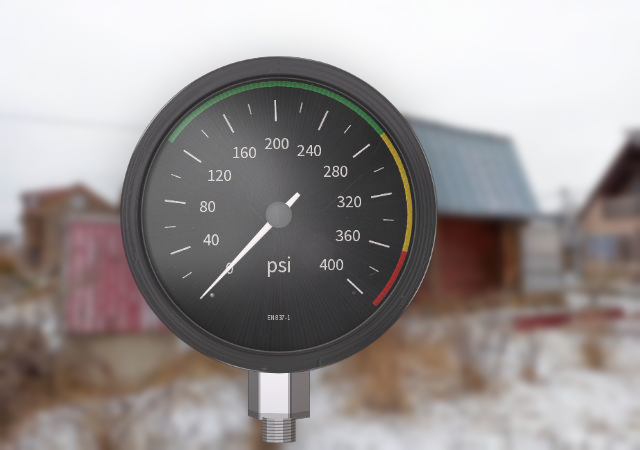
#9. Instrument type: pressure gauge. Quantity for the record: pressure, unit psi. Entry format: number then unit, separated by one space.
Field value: 0 psi
